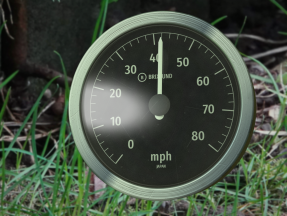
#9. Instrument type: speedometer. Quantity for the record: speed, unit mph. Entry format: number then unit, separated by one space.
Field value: 42 mph
